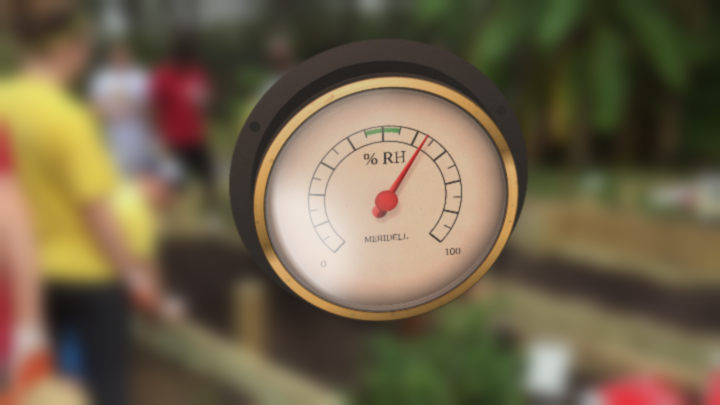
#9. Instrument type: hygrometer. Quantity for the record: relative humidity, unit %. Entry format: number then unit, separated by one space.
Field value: 62.5 %
